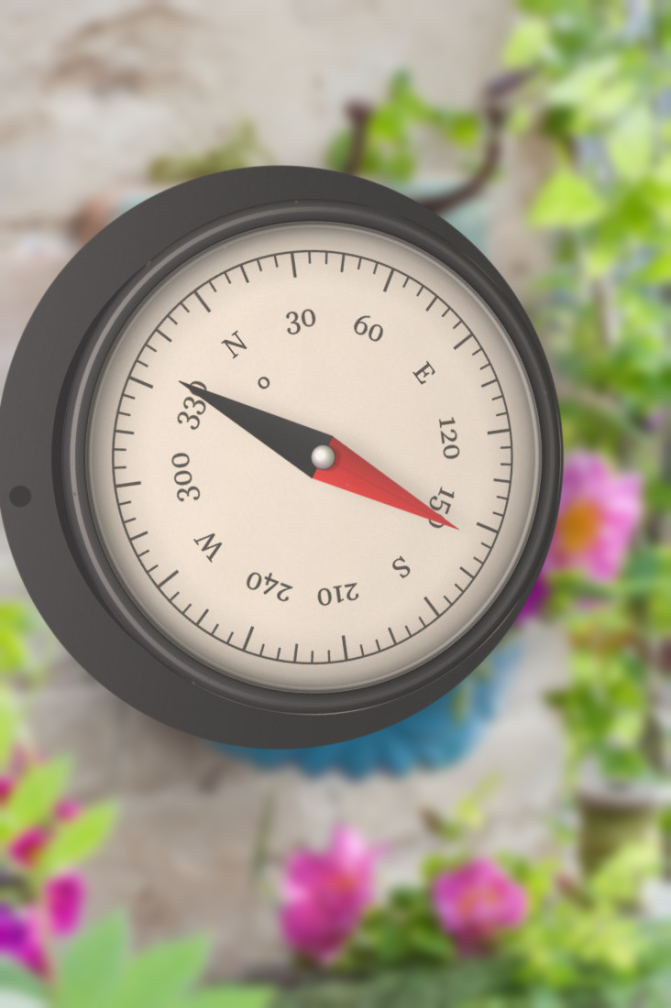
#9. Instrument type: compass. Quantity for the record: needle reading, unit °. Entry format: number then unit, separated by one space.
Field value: 155 °
